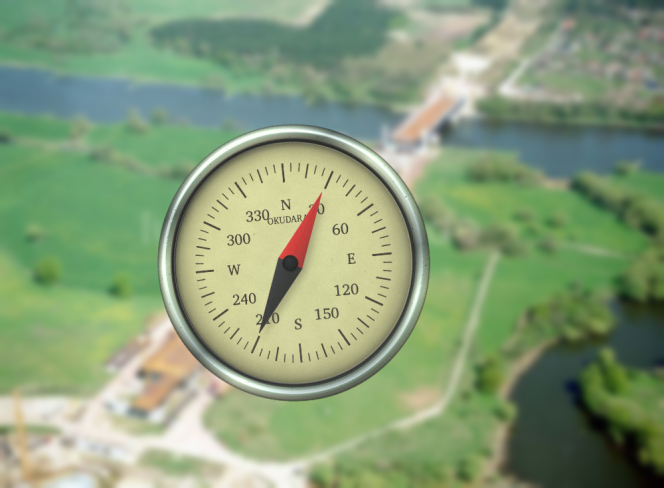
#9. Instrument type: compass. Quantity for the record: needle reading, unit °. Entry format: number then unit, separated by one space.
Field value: 30 °
